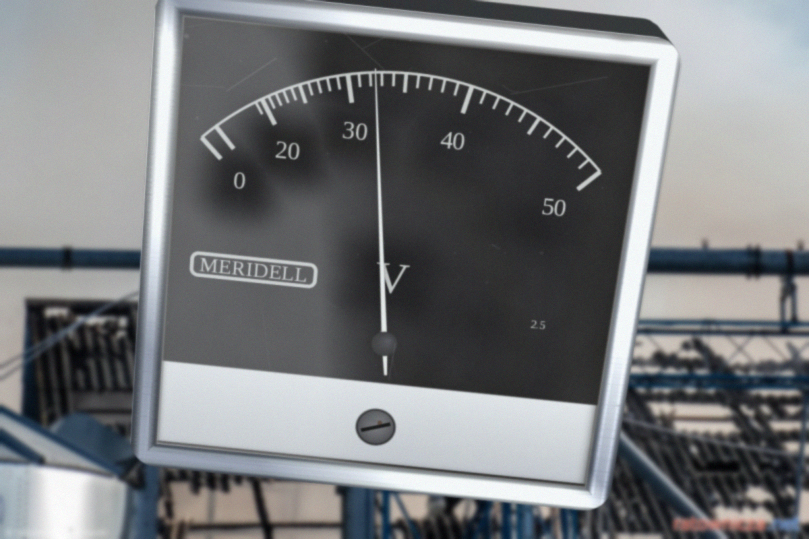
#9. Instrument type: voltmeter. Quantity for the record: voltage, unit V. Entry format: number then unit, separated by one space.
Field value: 32.5 V
